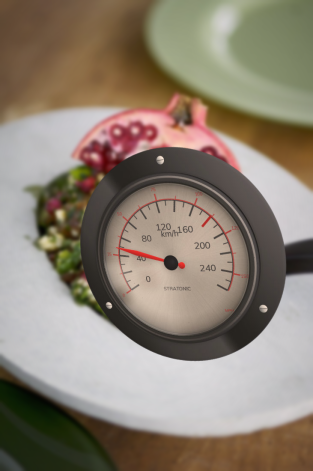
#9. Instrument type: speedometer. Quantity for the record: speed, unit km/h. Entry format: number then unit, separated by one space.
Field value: 50 km/h
